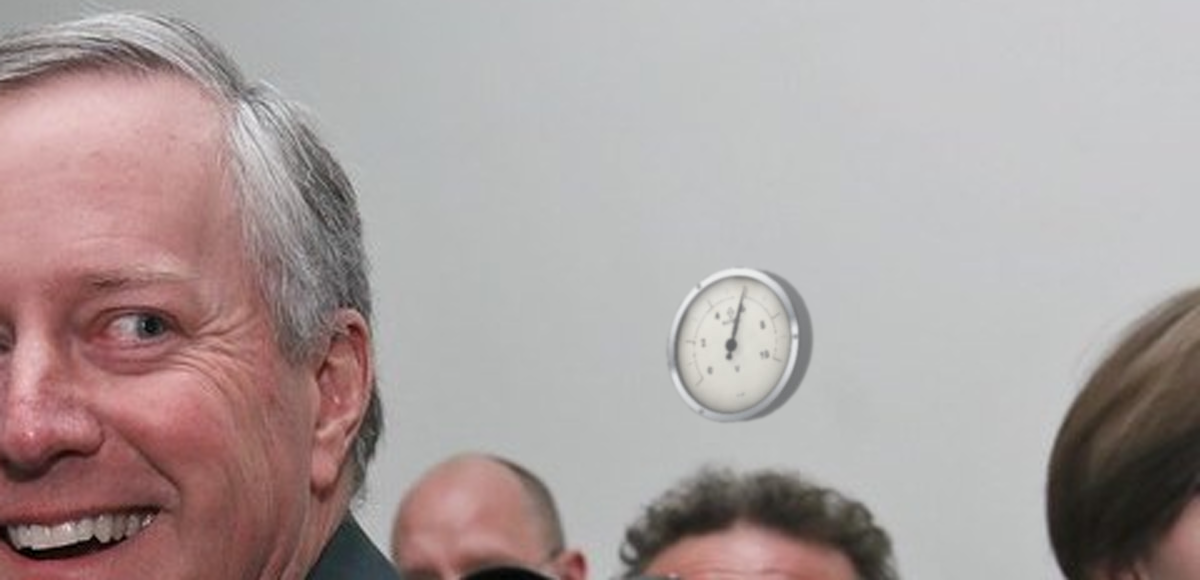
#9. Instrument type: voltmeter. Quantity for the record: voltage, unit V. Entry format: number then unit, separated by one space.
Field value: 6 V
